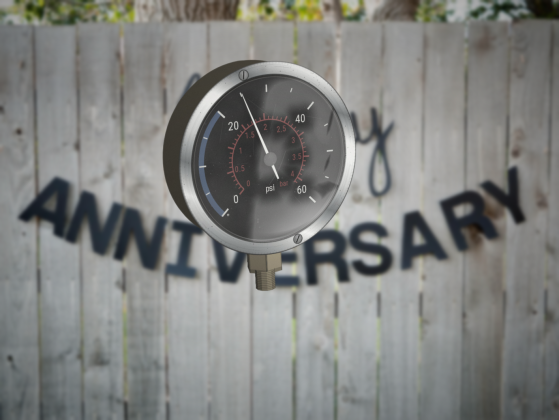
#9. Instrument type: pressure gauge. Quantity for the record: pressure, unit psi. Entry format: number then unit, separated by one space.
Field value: 25 psi
